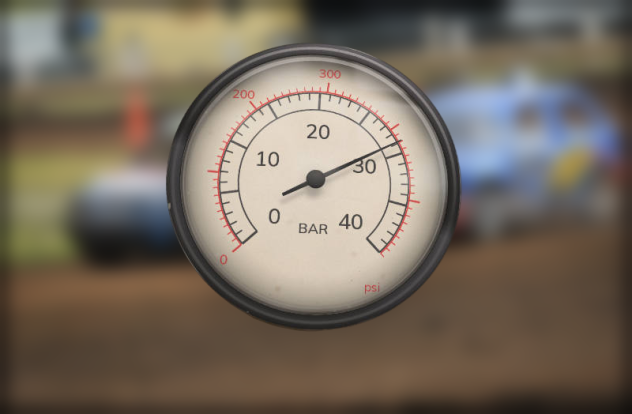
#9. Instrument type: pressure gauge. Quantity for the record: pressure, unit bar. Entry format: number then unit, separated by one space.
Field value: 29 bar
